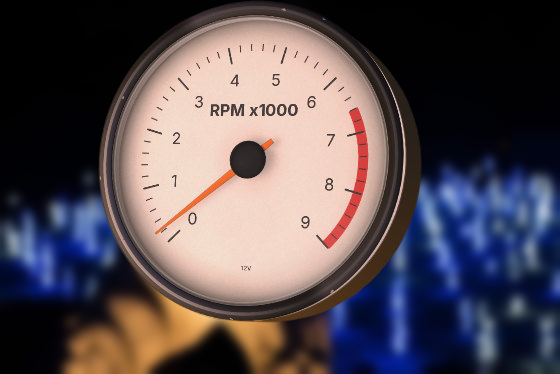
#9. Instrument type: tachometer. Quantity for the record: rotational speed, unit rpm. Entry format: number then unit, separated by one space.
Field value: 200 rpm
